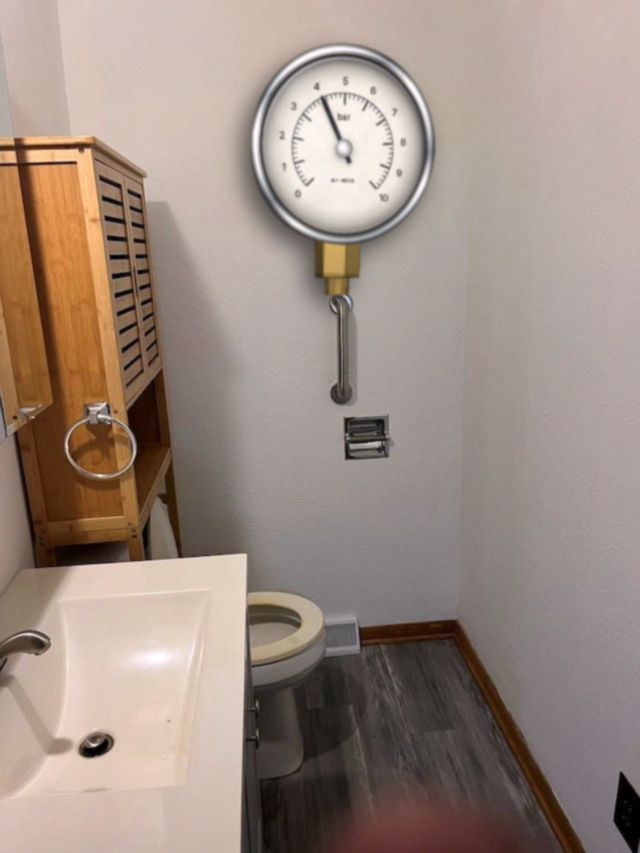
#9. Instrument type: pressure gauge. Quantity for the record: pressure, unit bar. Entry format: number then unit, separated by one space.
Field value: 4 bar
